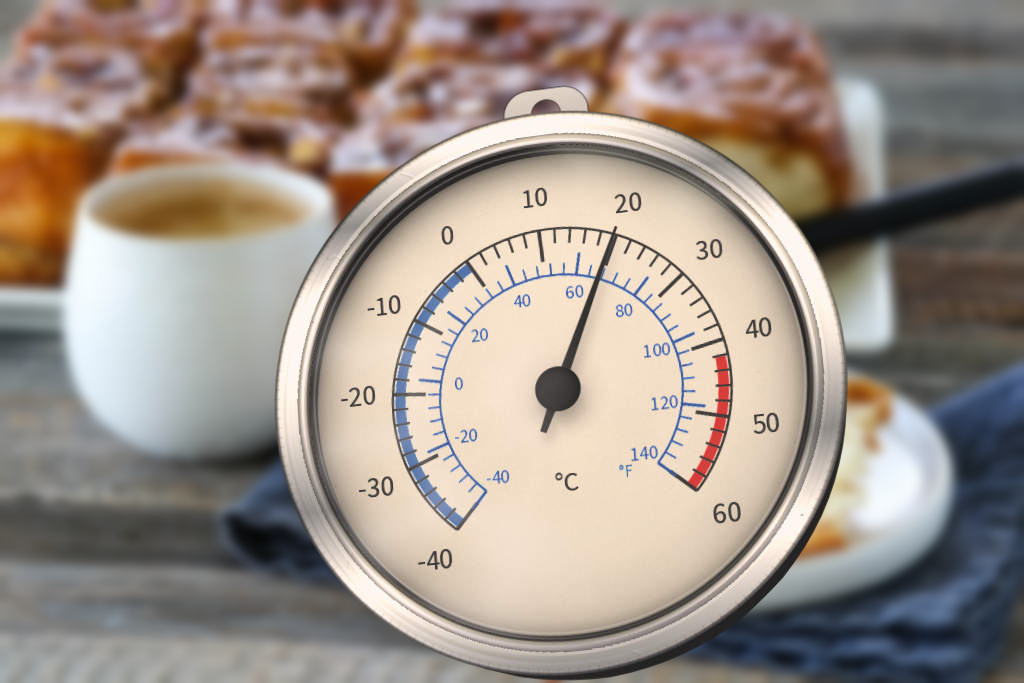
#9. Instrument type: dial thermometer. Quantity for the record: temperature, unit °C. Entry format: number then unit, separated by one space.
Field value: 20 °C
